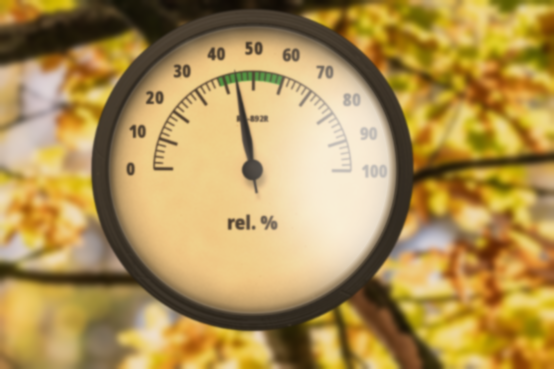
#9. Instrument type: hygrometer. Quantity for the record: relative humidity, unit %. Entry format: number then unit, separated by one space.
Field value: 44 %
